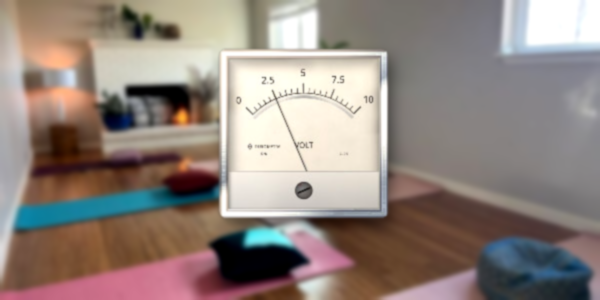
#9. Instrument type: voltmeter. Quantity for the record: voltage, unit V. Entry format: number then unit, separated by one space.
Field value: 2.5 V
